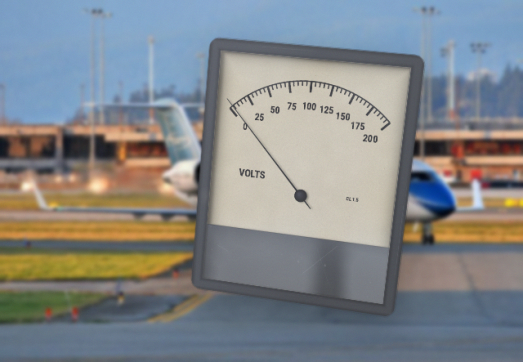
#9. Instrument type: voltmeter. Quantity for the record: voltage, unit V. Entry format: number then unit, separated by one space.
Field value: 5 V
